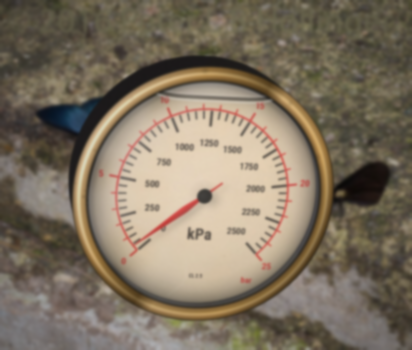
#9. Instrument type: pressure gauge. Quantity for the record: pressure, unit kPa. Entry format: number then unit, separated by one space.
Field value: 50 kPa
